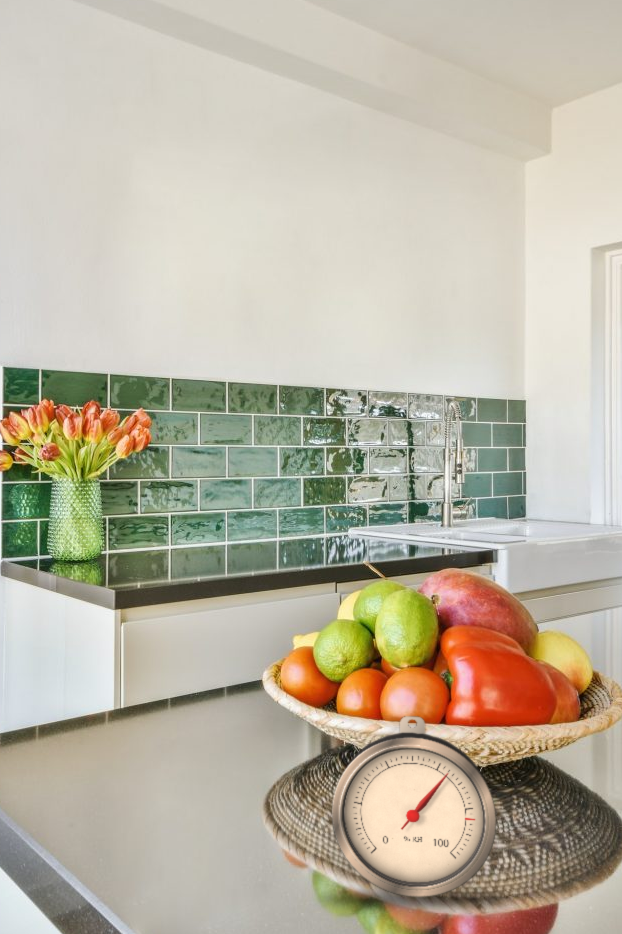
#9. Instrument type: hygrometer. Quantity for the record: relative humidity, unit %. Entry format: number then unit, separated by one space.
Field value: 64 %
